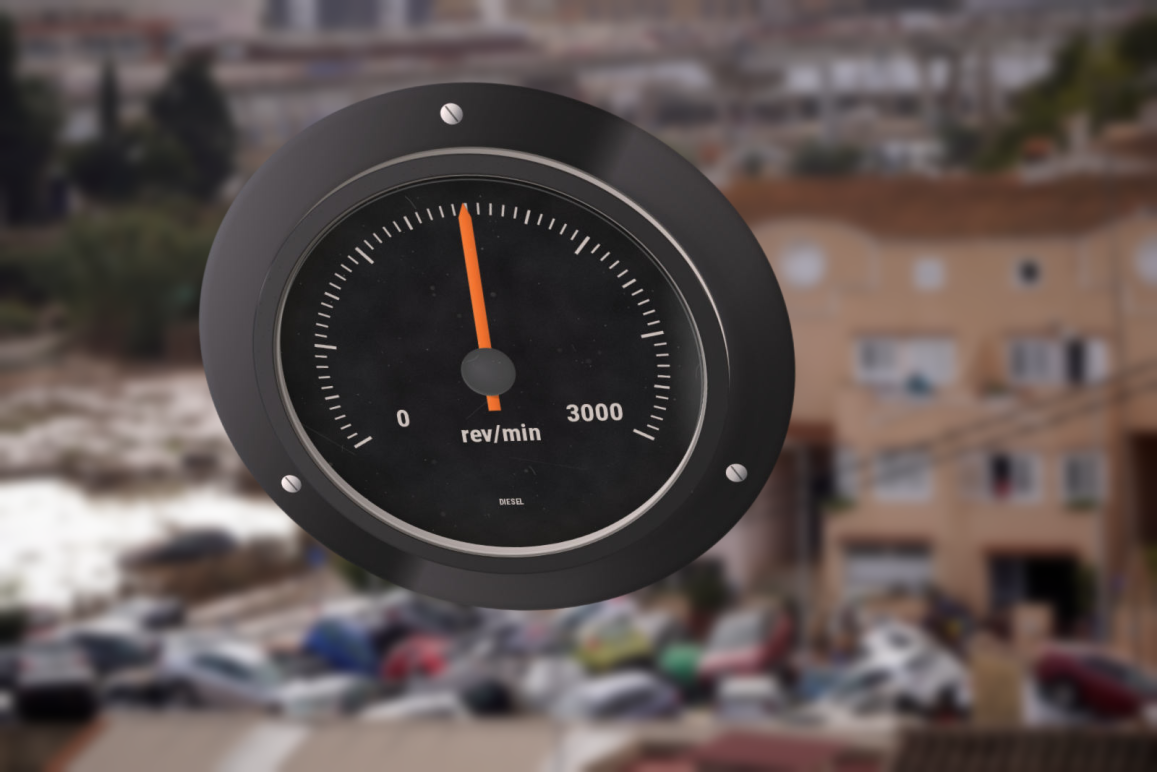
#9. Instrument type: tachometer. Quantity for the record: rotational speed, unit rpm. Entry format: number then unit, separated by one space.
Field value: 1500 rpm
